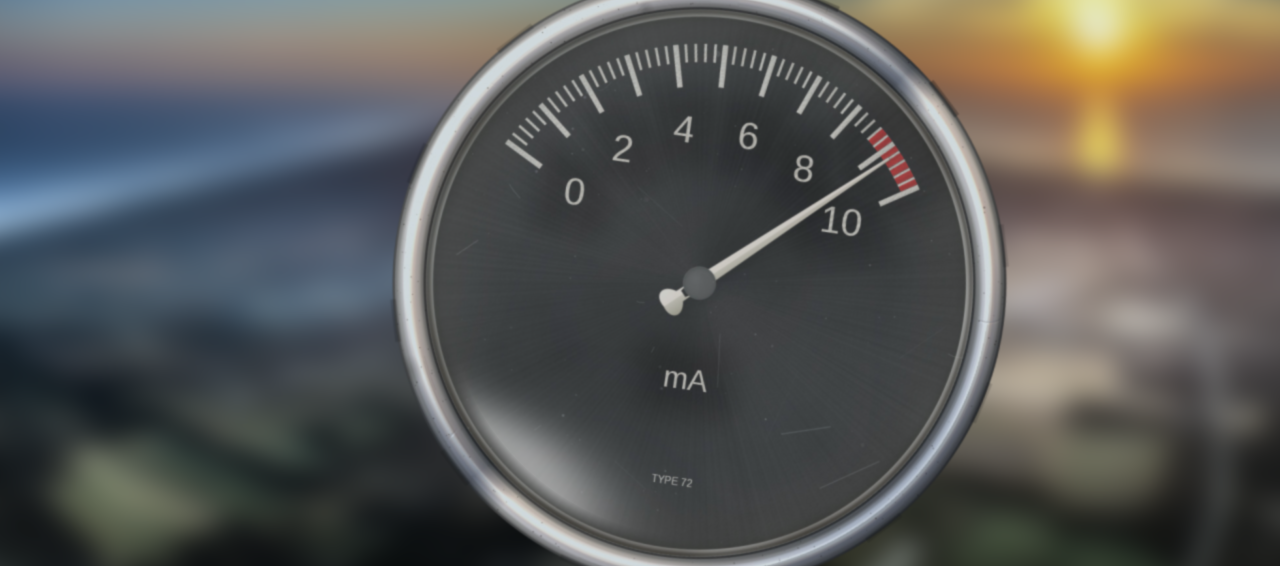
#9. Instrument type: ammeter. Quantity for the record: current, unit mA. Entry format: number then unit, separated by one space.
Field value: 9.2 mA
